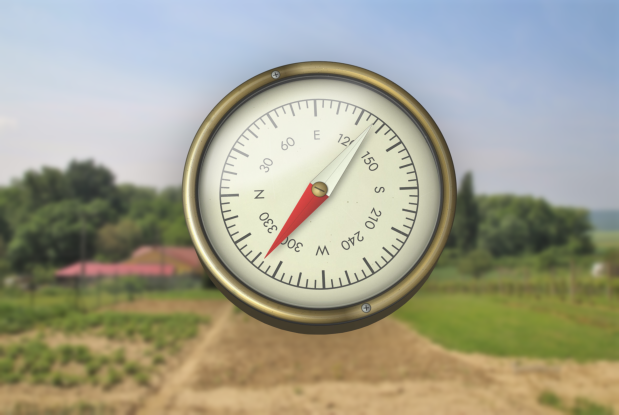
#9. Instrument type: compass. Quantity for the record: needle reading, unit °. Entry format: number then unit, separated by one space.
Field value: 310 °
